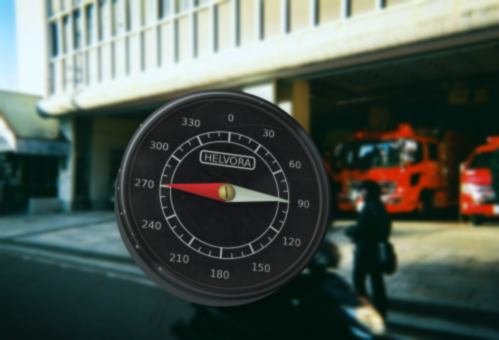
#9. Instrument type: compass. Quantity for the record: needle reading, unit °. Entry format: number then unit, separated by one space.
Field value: 270 °
